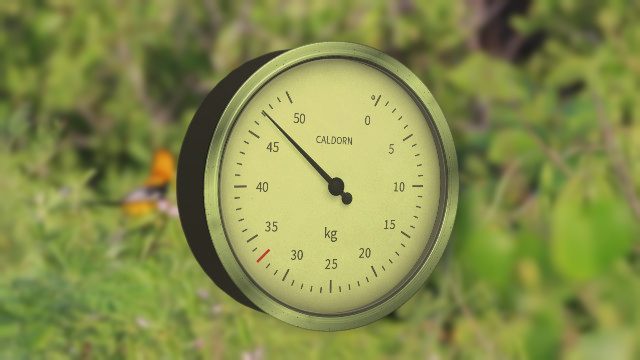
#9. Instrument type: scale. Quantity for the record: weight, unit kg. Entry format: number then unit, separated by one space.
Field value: 47 kg
